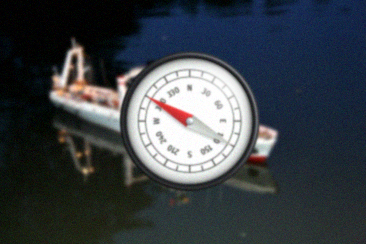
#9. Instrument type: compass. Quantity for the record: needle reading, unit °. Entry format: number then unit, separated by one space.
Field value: 300 °
